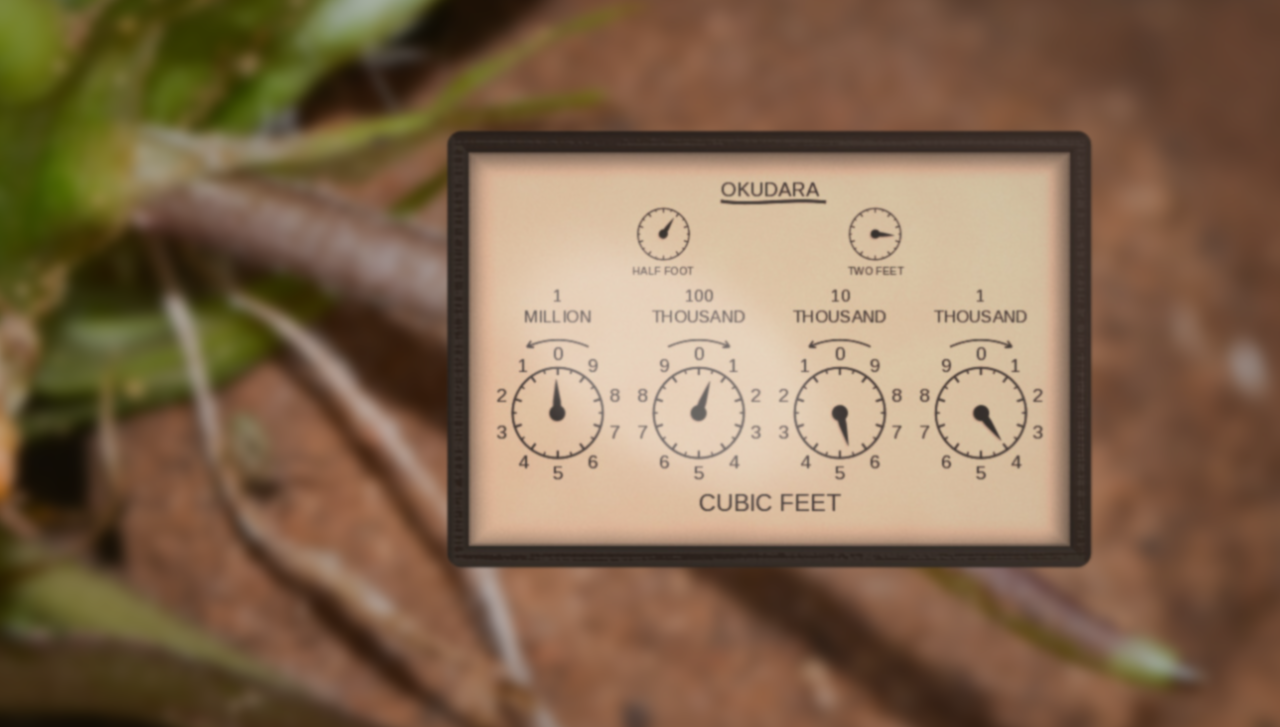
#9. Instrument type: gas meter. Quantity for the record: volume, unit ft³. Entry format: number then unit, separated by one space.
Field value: 5400 ft³
